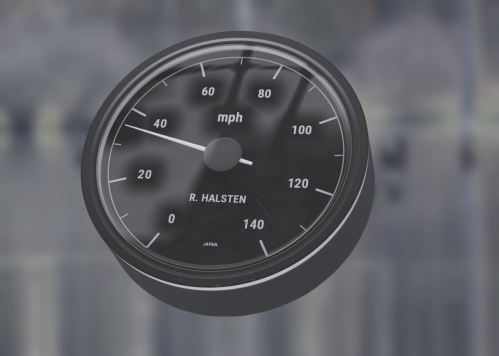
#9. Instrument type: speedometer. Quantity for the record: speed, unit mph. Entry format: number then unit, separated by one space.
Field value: 35 mph
